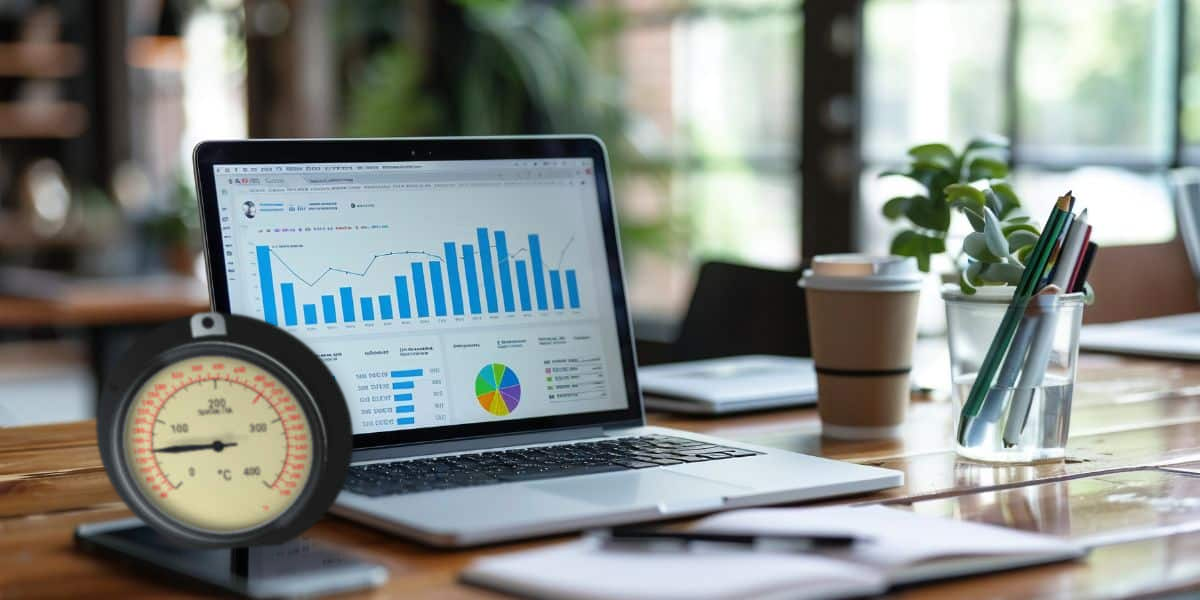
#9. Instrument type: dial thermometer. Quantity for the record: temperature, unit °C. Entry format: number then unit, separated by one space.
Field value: 60 °C
